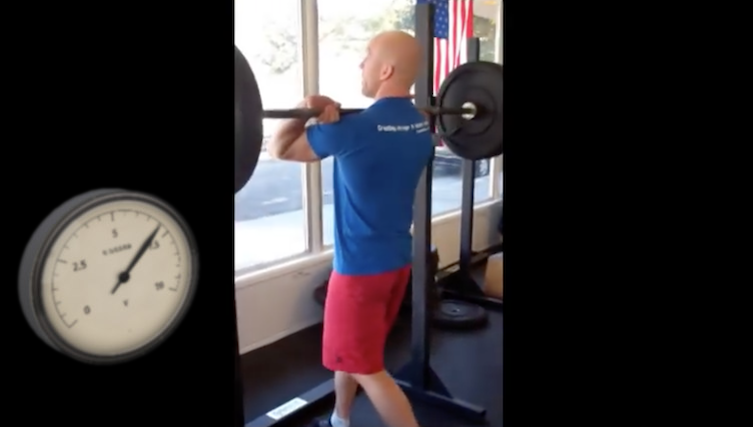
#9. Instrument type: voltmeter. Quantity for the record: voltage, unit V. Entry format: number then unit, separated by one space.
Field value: 7 V
